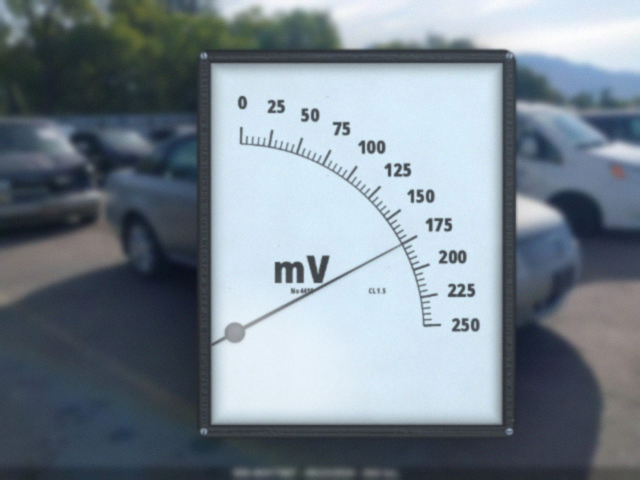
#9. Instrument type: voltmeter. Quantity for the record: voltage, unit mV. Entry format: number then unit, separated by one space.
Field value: 175 mV
